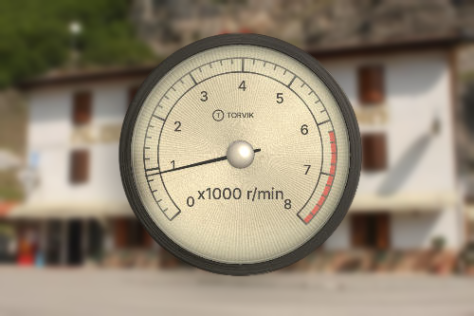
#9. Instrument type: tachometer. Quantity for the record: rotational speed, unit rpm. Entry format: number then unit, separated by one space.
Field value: 900 rpm
